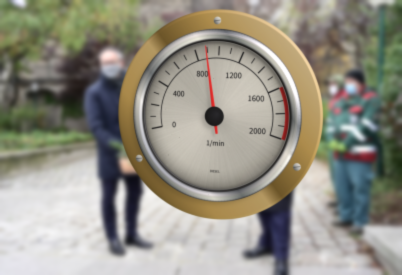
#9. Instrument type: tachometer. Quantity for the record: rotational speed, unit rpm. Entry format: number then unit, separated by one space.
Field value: 900 rpm
